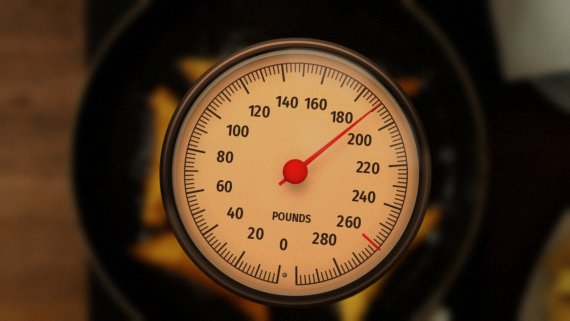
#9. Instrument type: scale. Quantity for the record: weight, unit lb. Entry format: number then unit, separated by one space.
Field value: 190 lb
